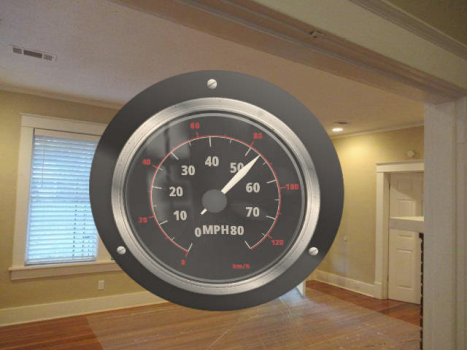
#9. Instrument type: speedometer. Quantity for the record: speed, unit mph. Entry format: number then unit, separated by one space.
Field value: 52.5 mph
